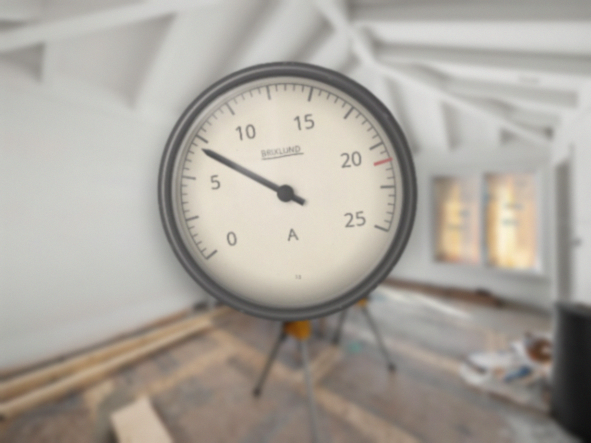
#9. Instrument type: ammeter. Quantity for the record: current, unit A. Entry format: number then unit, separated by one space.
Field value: 7 A
